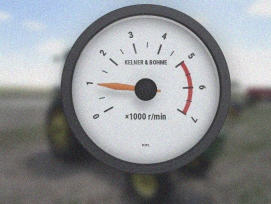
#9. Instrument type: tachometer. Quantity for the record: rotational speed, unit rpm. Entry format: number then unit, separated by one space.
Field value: 1000 rpm
